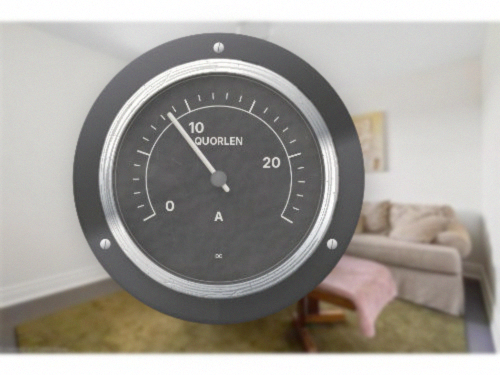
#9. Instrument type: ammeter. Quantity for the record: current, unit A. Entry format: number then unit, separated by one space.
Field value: 8.5 A
